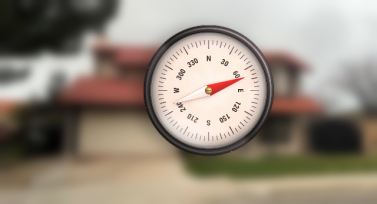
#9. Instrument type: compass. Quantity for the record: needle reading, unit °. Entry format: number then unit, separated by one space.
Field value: 70 °
